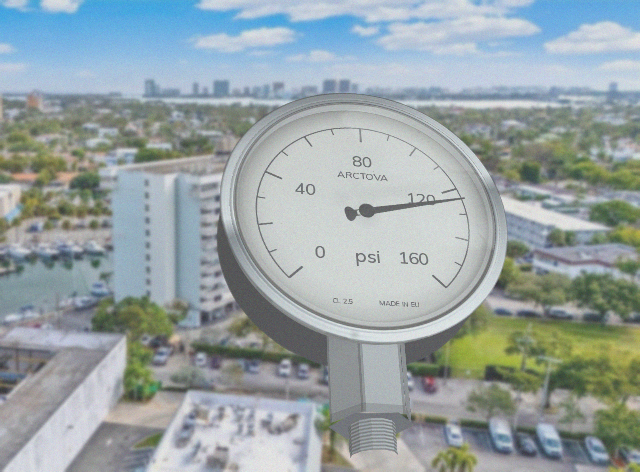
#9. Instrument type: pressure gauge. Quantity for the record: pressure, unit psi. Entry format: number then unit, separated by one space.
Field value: 125 psi
